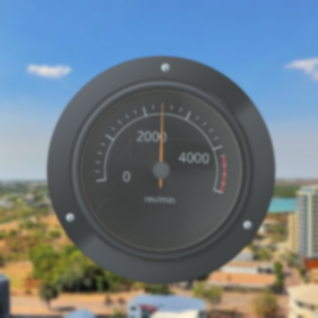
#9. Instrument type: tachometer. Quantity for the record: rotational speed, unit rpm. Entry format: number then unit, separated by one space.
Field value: 2400 rpm
